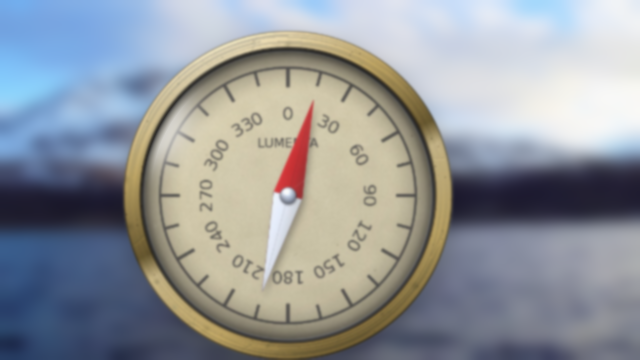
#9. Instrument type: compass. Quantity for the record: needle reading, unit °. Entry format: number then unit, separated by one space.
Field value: 15 °
